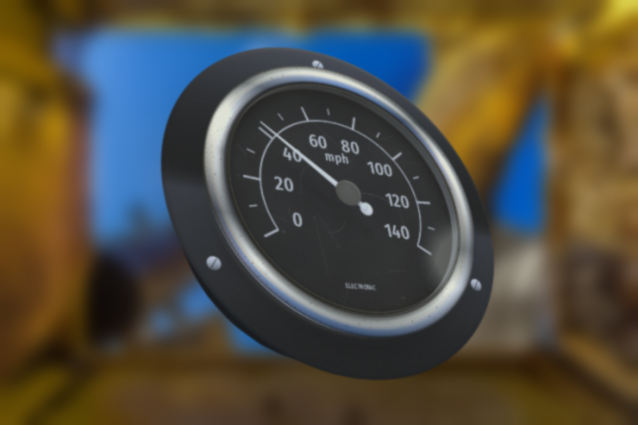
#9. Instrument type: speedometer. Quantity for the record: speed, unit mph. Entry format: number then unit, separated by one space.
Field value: 40 mph
